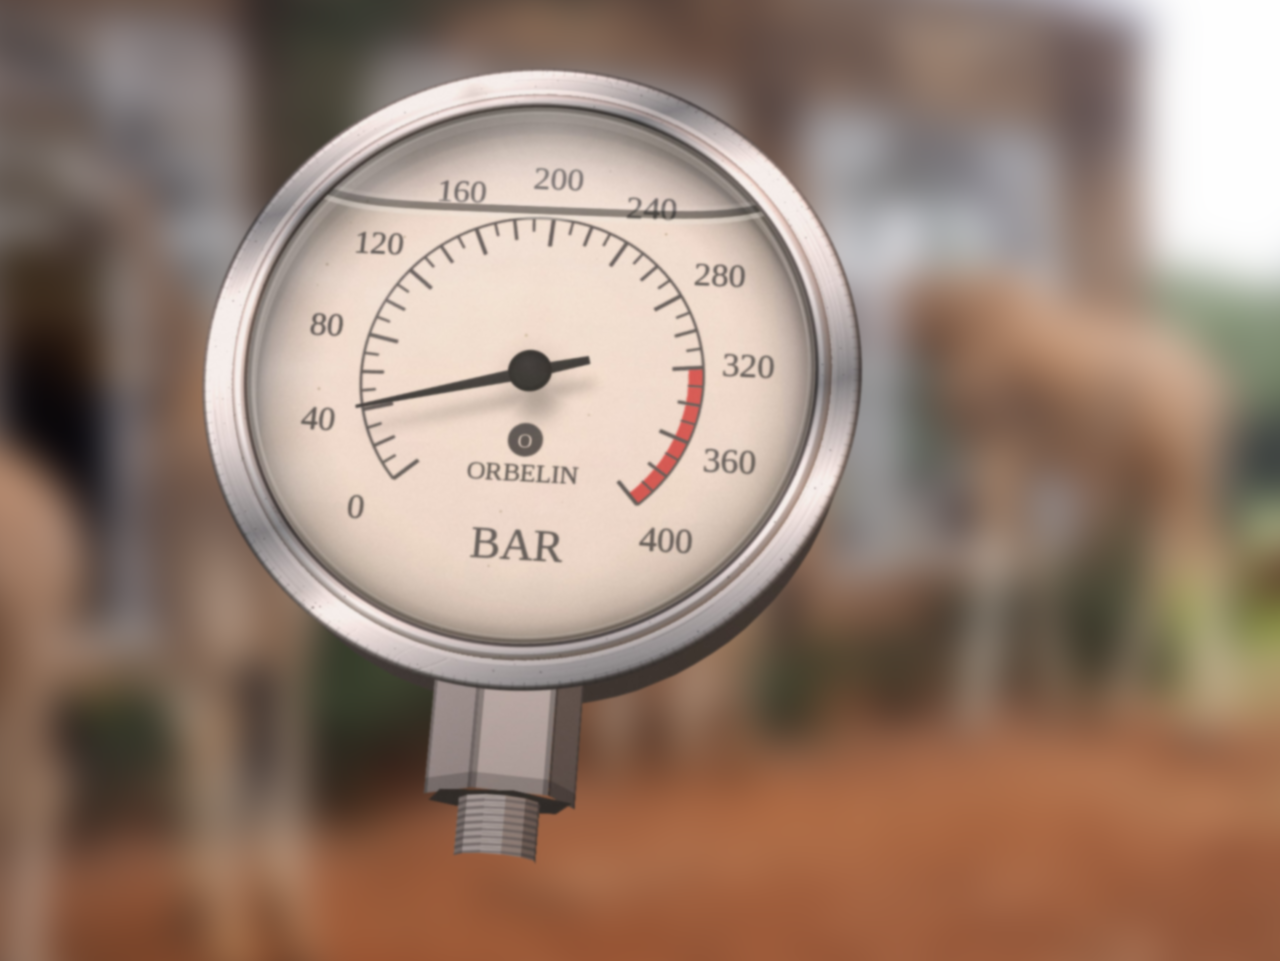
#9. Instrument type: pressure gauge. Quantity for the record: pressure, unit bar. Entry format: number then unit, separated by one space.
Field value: 40 bar
